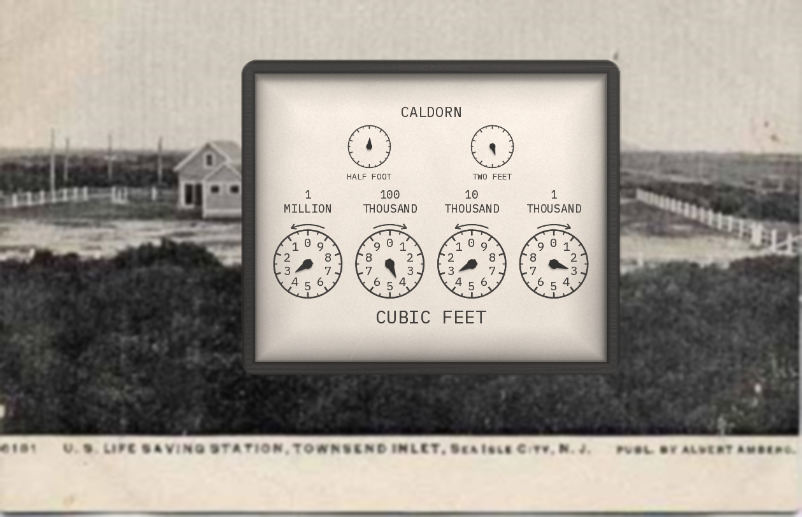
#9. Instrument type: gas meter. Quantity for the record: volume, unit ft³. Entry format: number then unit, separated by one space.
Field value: 343300 ft³
